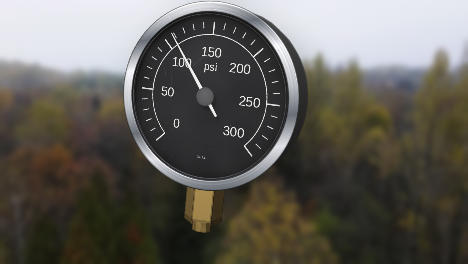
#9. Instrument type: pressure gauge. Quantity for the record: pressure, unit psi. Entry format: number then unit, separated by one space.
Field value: 110 psi
